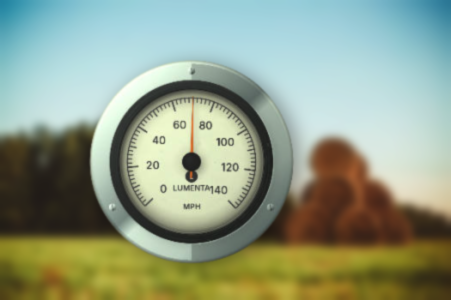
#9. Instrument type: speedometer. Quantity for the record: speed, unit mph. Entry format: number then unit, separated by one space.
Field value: 70 mph
